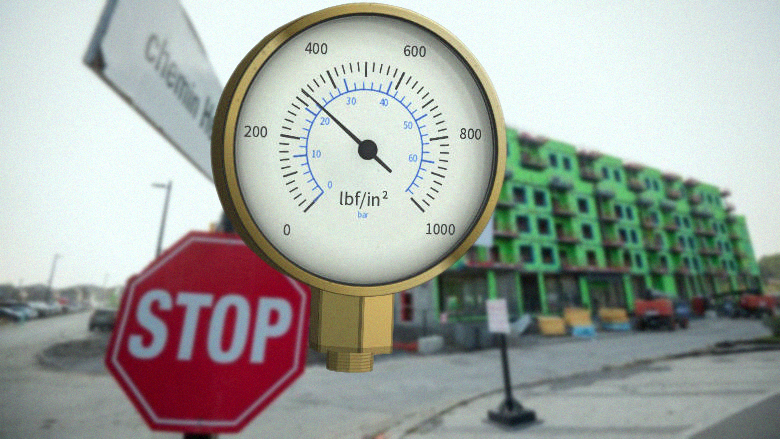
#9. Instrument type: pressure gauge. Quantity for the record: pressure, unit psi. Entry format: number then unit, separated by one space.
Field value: 320 psi
